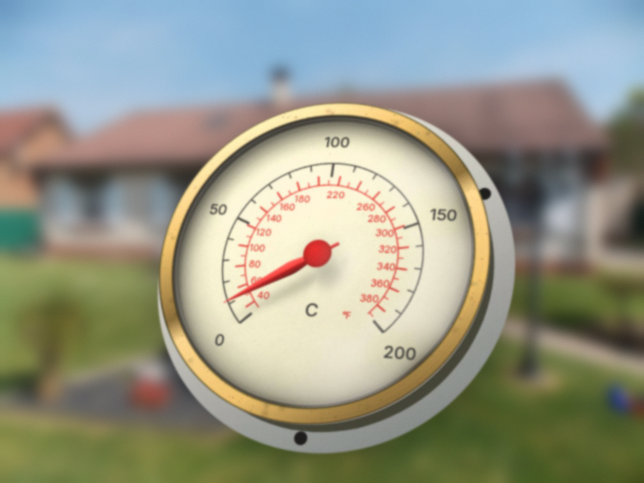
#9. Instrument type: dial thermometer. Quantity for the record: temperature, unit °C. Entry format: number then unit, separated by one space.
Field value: 10 °C
